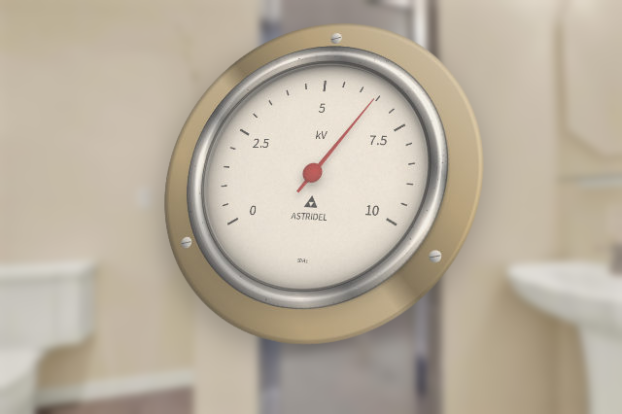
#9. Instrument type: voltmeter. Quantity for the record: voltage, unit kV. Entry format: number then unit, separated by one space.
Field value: 6.5 kV
